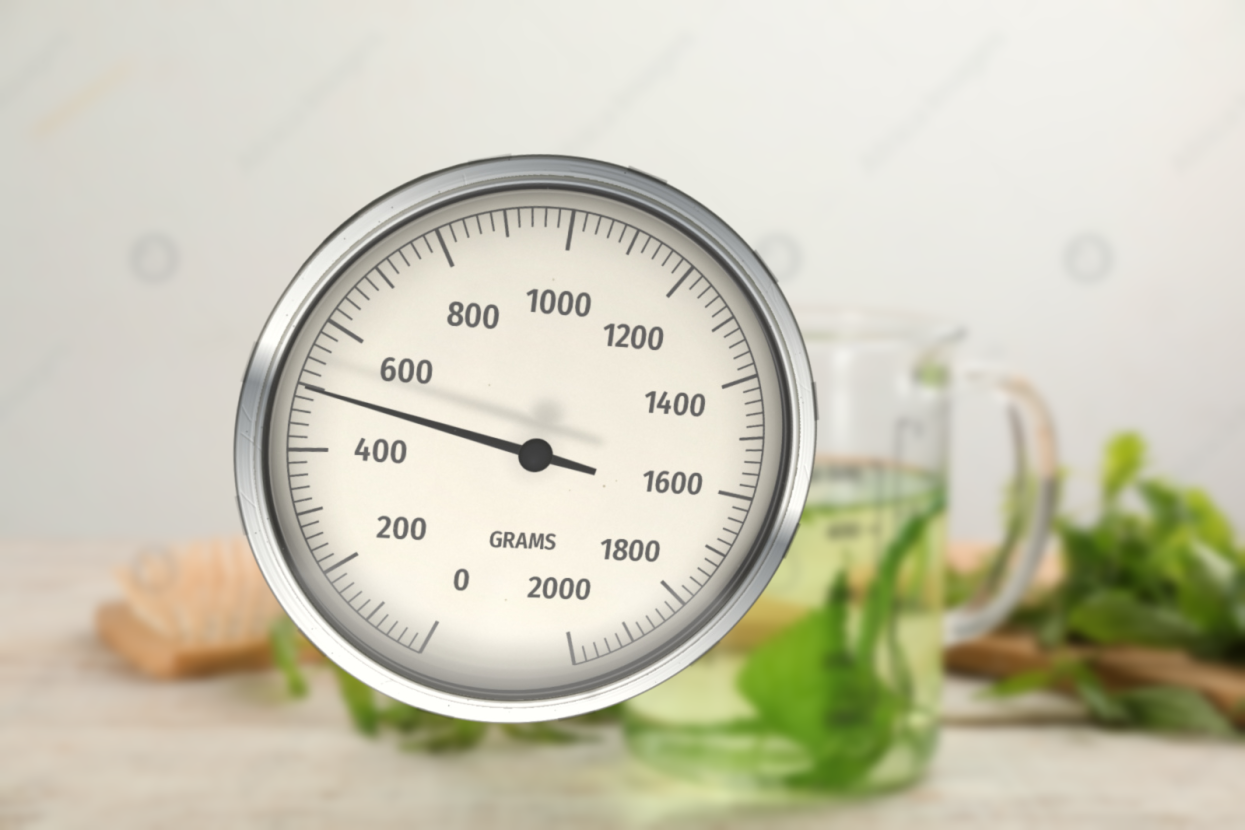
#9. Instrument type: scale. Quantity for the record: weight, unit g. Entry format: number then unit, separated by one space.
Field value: 500 g
